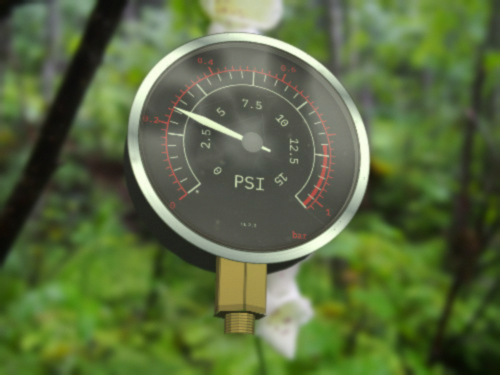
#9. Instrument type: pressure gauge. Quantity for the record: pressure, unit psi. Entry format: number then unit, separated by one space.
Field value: 3.5 psi
